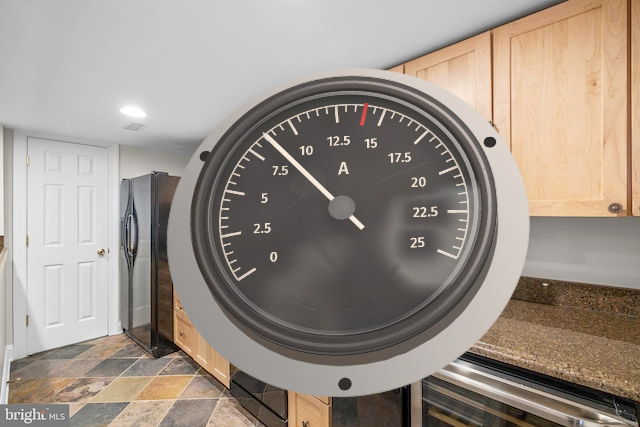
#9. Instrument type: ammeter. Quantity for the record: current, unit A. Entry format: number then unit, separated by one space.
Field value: 8.5 A
